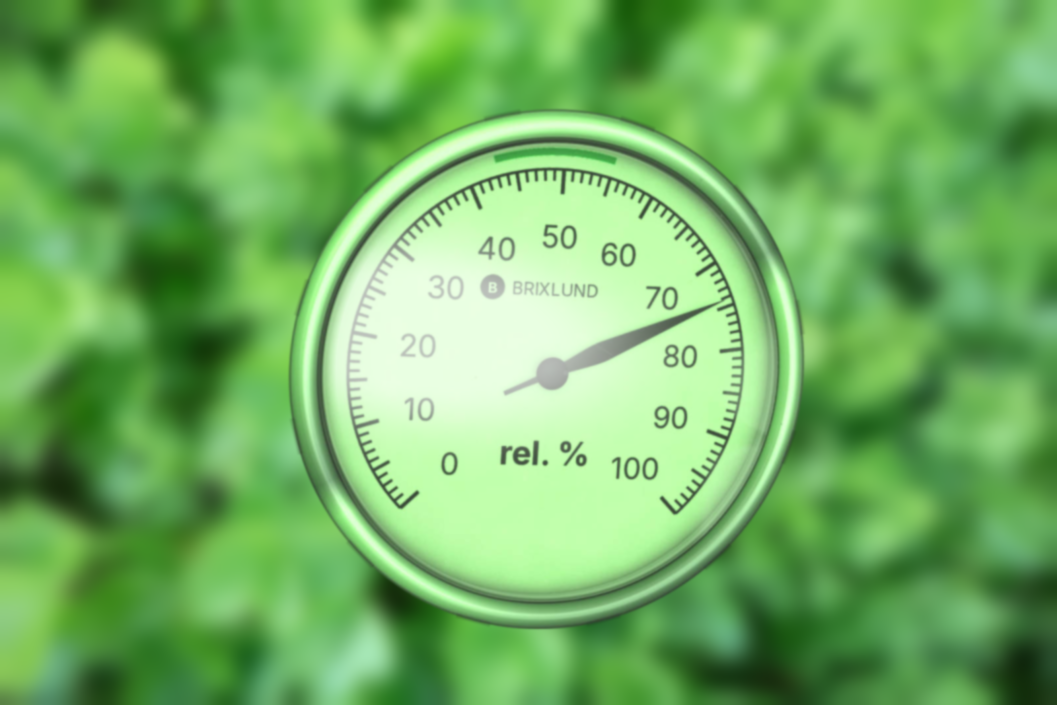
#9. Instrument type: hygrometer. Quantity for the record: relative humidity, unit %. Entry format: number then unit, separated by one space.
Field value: 74 %
